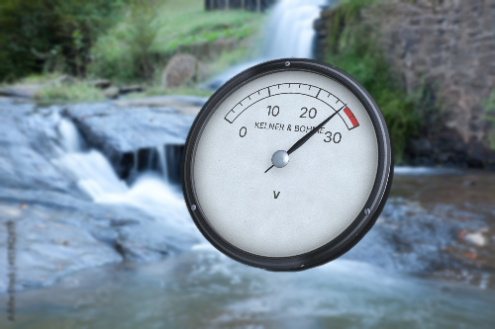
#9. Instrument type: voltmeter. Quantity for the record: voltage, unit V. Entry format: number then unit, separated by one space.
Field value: 26 V
